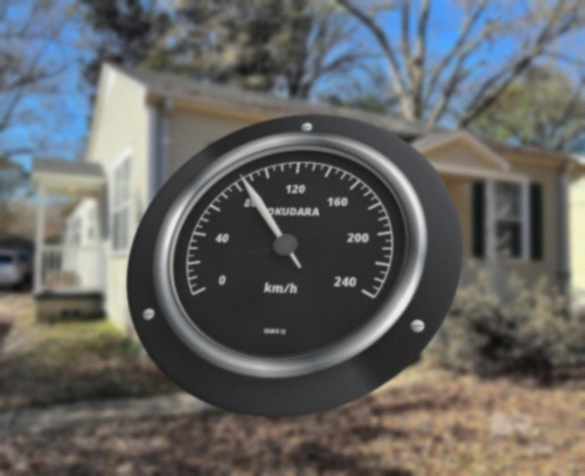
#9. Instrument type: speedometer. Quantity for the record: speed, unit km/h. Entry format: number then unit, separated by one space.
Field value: 85 km/h
